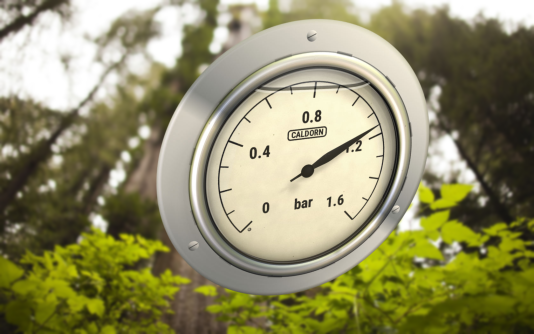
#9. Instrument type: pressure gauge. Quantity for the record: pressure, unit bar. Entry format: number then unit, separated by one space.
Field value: 1.15 bar
